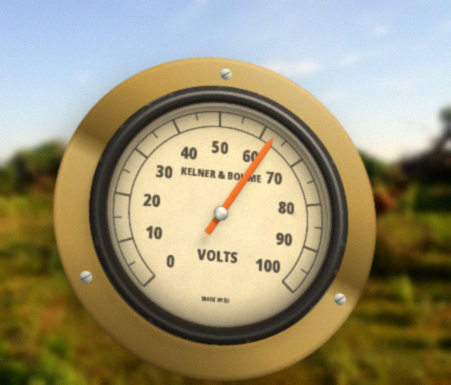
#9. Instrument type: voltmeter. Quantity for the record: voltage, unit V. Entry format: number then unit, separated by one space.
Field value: 62.5 V
